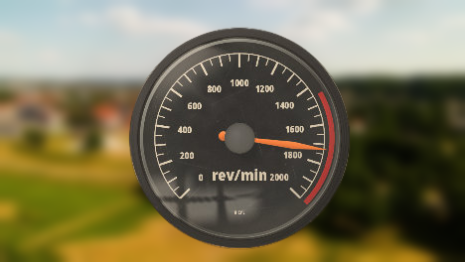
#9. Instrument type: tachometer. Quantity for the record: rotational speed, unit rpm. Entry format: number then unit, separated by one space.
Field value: 1725 rpm
